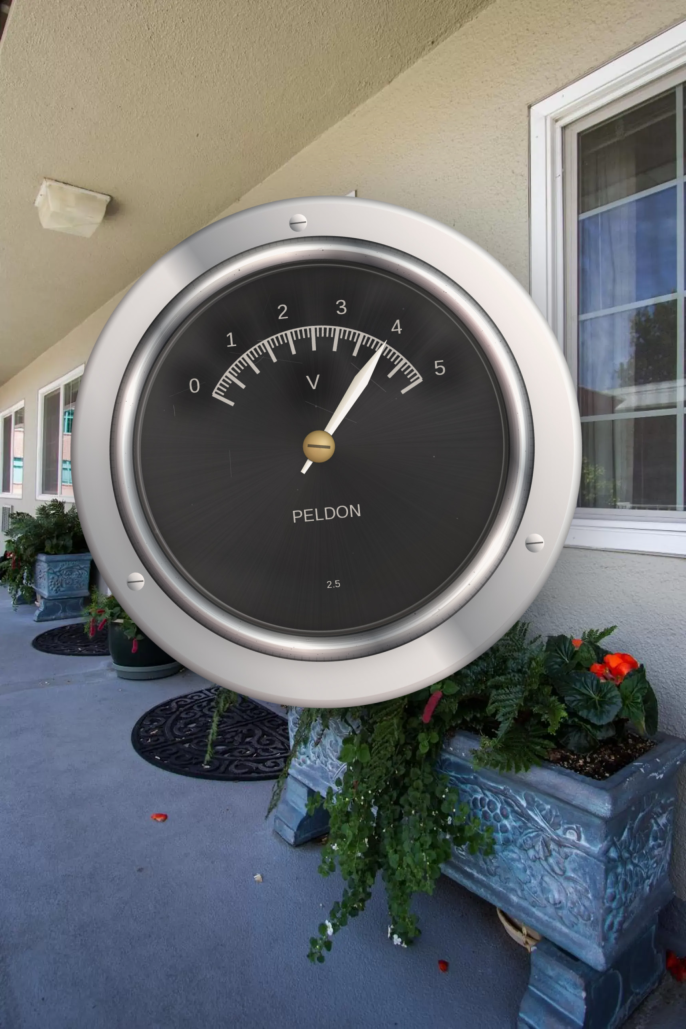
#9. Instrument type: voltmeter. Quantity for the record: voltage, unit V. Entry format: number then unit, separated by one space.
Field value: 4 V
